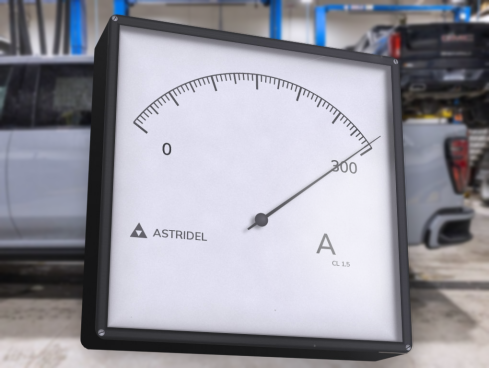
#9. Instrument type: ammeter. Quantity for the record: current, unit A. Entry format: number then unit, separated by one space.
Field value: 295 A
